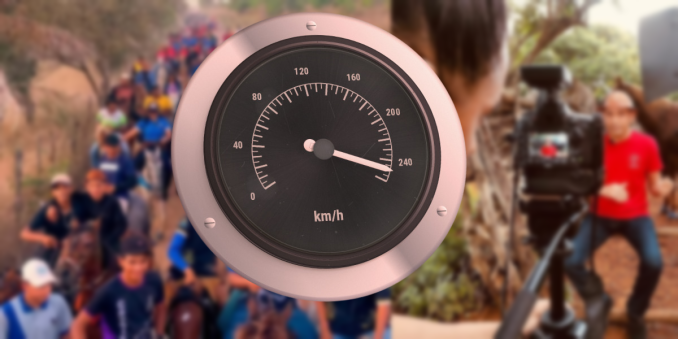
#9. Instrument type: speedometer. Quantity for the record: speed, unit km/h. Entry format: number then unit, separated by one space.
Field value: 250 km/h
